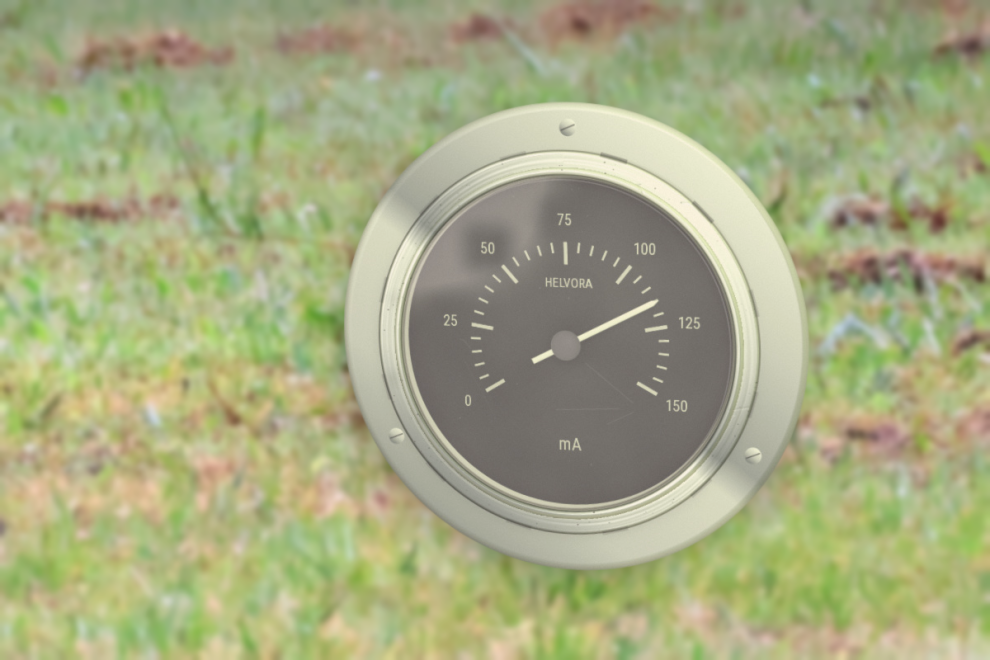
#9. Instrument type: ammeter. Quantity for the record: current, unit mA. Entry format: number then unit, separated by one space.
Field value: 115 mA
